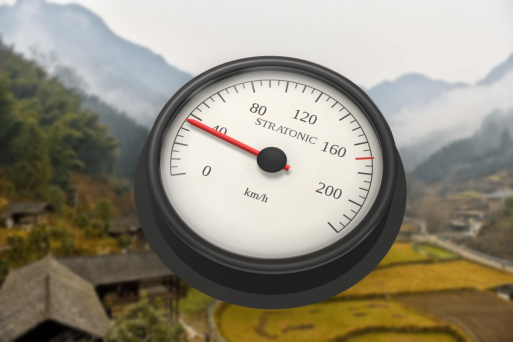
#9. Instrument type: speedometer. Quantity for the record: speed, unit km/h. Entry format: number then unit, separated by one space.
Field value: 35 km/h
